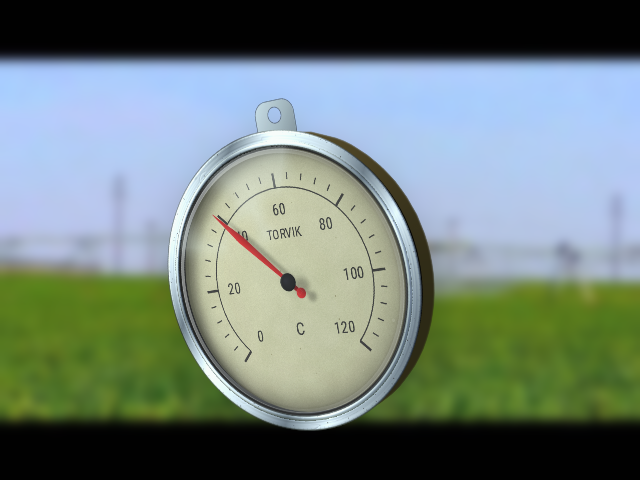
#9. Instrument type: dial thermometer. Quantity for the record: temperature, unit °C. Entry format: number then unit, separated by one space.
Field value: 40 °C
